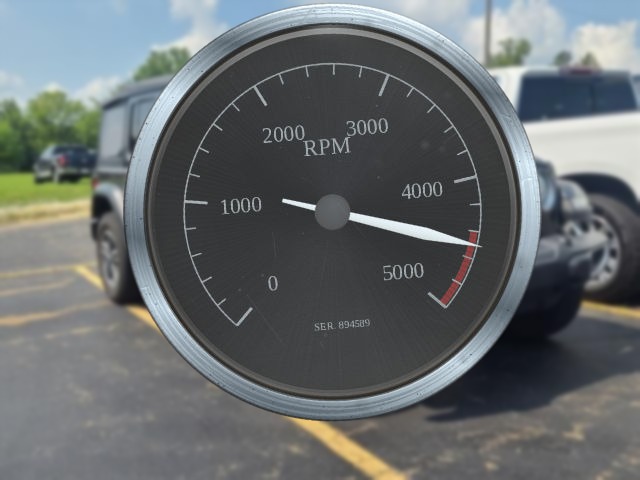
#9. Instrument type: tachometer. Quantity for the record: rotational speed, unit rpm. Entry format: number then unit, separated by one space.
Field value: 4500 rpm
